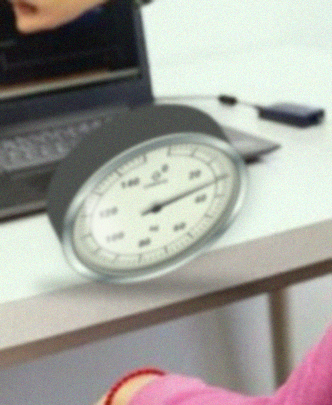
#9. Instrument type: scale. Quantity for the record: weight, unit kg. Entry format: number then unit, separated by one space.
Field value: 30 kg
